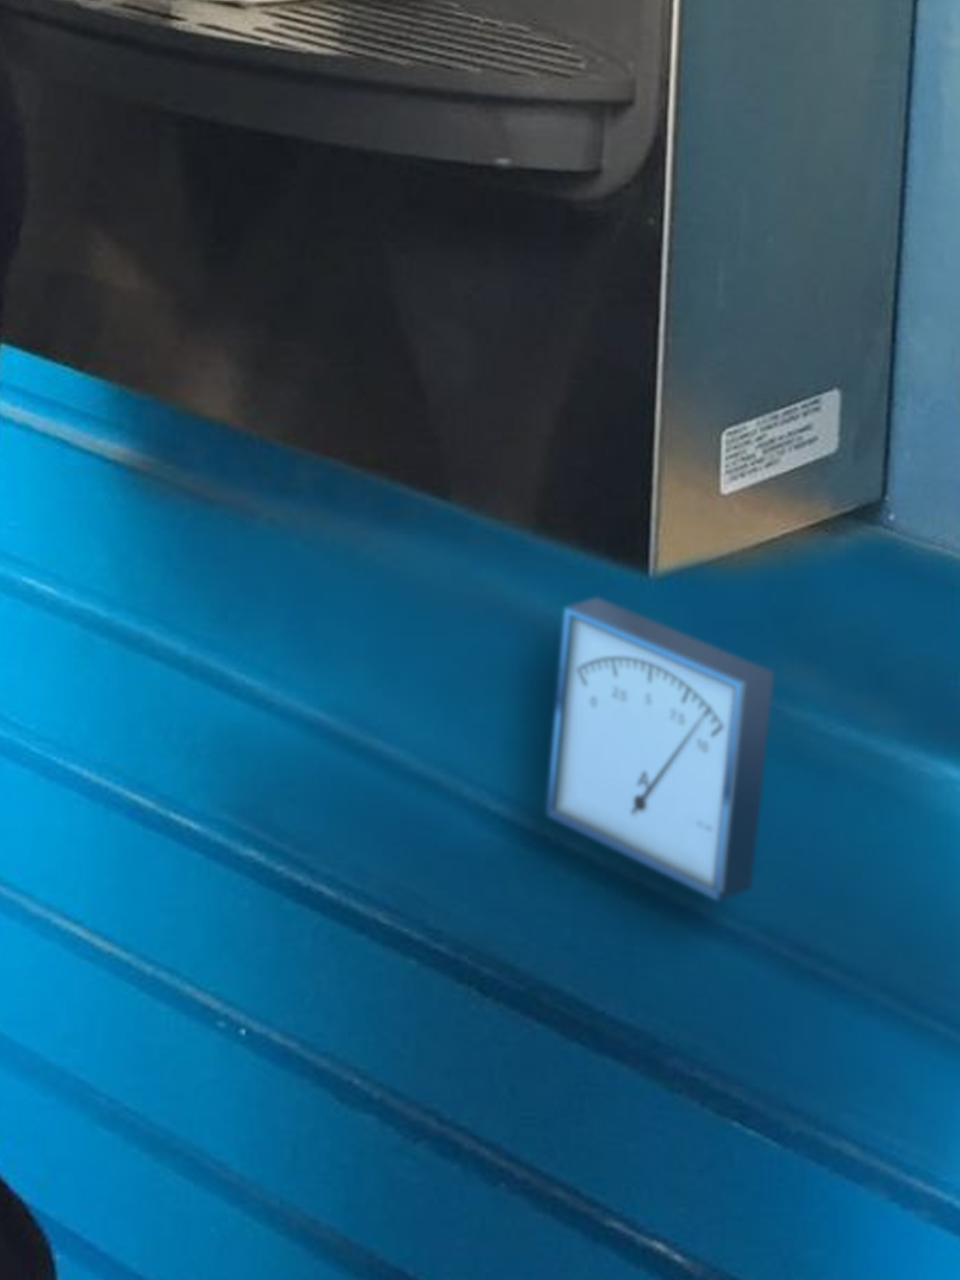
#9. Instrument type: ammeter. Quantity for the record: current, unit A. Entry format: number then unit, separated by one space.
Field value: 9 A
